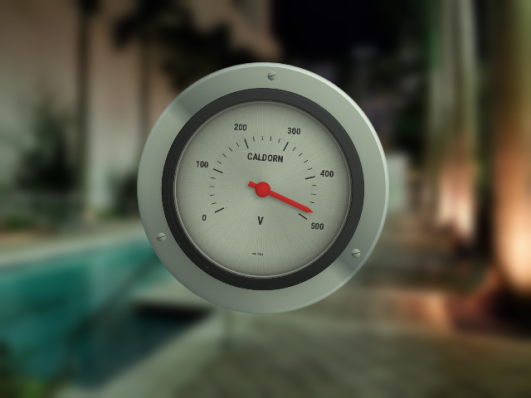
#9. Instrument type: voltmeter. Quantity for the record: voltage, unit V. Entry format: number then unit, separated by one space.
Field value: 480 V
